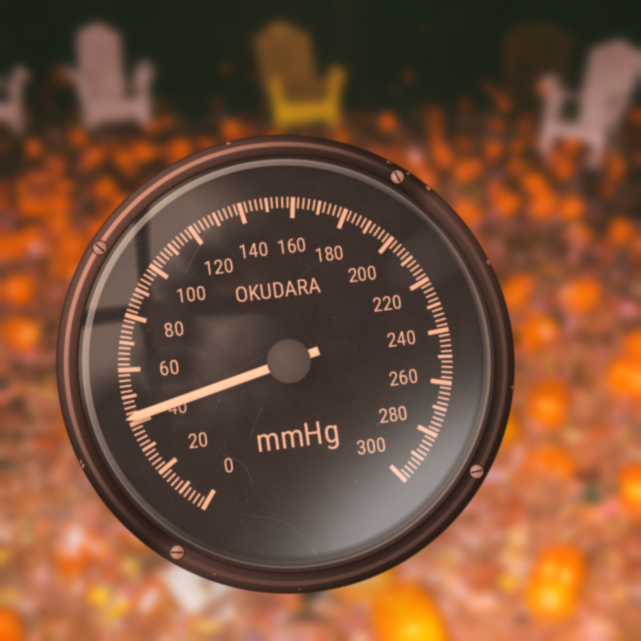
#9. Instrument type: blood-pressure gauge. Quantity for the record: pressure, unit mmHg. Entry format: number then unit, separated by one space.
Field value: 42 mmHg
